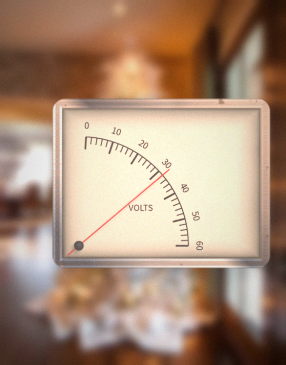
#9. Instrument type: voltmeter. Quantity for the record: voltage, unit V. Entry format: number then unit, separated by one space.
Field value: 32 V
